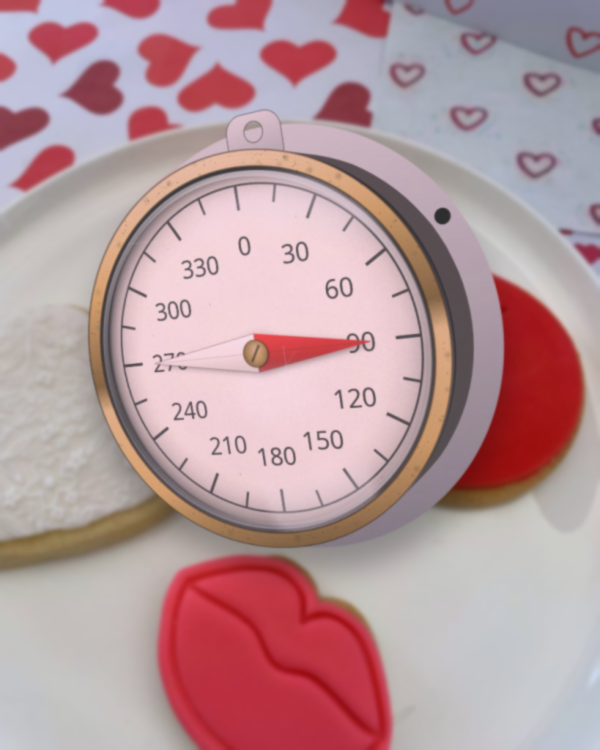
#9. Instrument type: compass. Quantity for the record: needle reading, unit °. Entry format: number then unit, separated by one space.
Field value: 90 °
